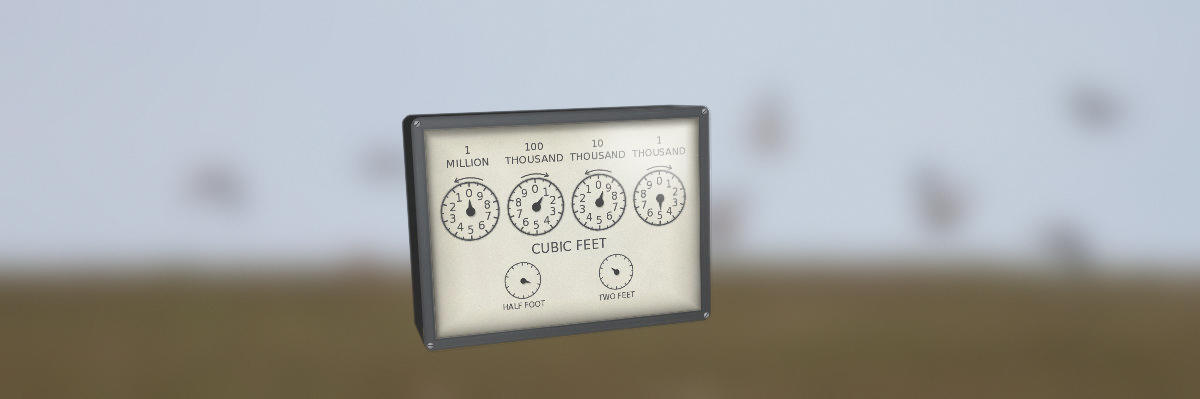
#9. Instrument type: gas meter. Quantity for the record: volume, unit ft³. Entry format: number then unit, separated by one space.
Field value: 9500 ft³
